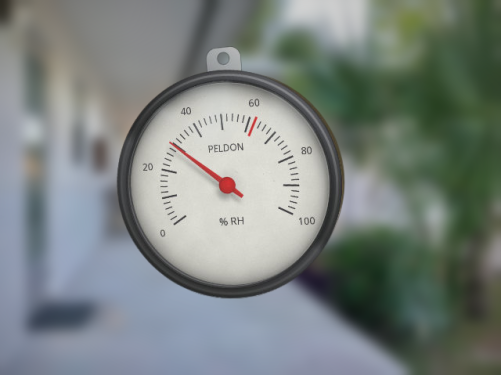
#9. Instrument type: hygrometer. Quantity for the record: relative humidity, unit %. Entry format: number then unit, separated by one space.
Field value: 30 %
